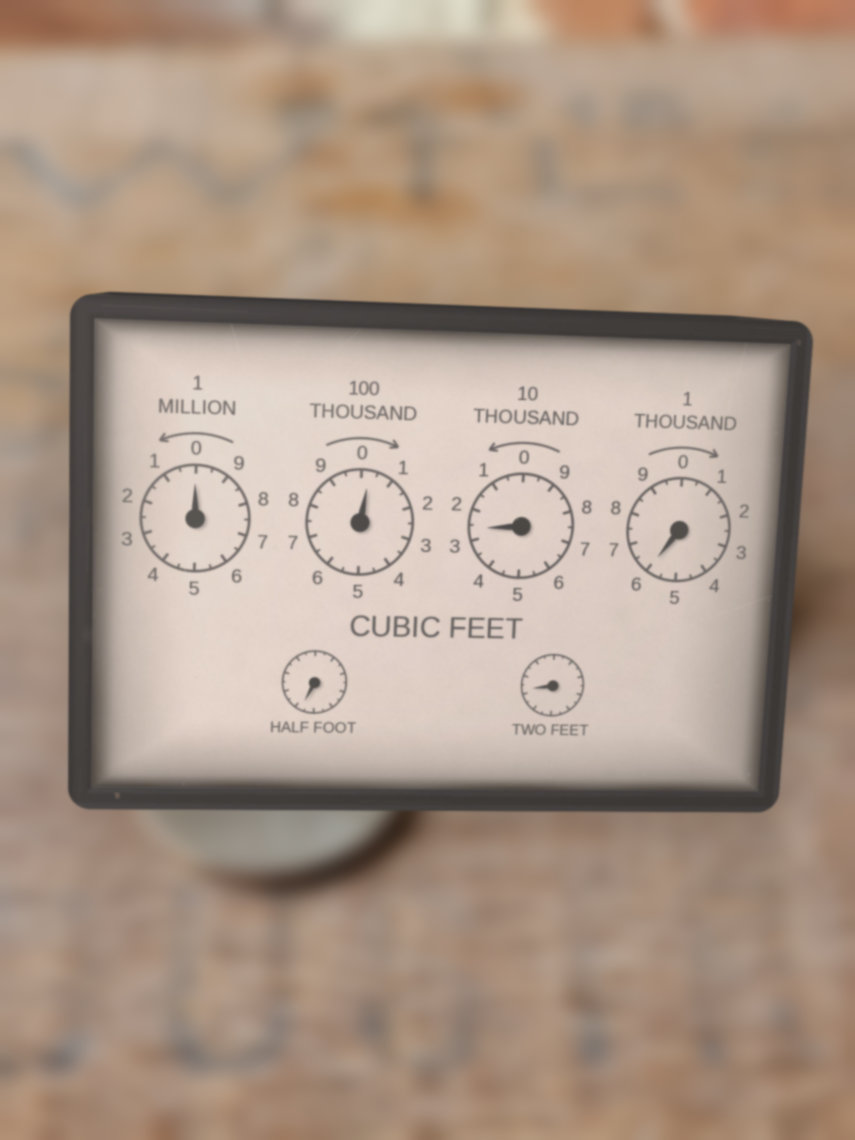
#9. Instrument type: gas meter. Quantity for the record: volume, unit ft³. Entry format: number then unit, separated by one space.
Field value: 2600 ft³
